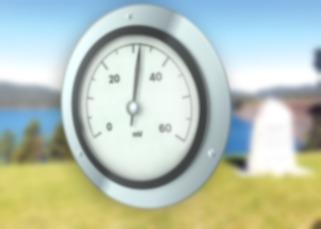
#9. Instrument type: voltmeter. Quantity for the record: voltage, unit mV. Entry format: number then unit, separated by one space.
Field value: 32.5 mV
